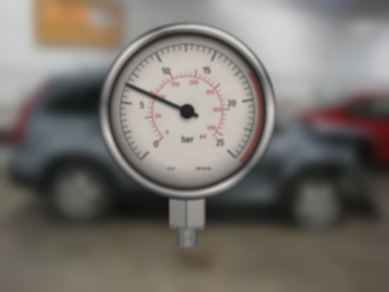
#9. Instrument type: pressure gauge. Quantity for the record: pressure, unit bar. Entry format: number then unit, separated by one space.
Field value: 6.5 bar
